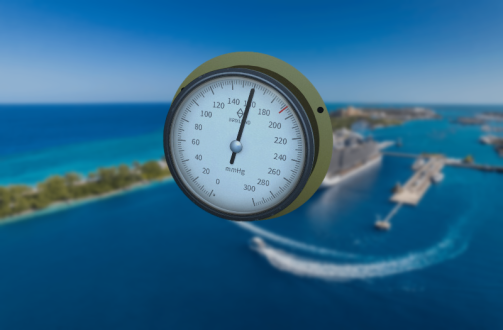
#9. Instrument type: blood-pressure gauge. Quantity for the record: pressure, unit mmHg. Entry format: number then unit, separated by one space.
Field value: 160 mmHg
